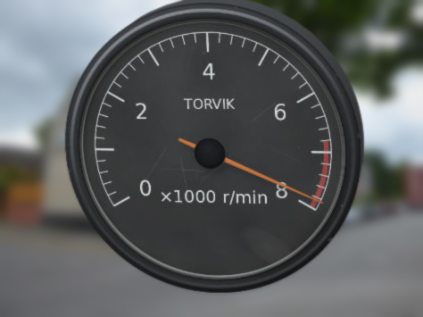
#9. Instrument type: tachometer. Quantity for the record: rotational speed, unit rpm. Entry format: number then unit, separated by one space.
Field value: 7800 rpm
